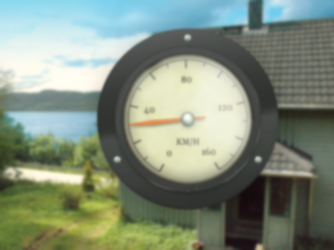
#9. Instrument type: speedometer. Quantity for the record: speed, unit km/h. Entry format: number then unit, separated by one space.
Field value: 30 km/h
